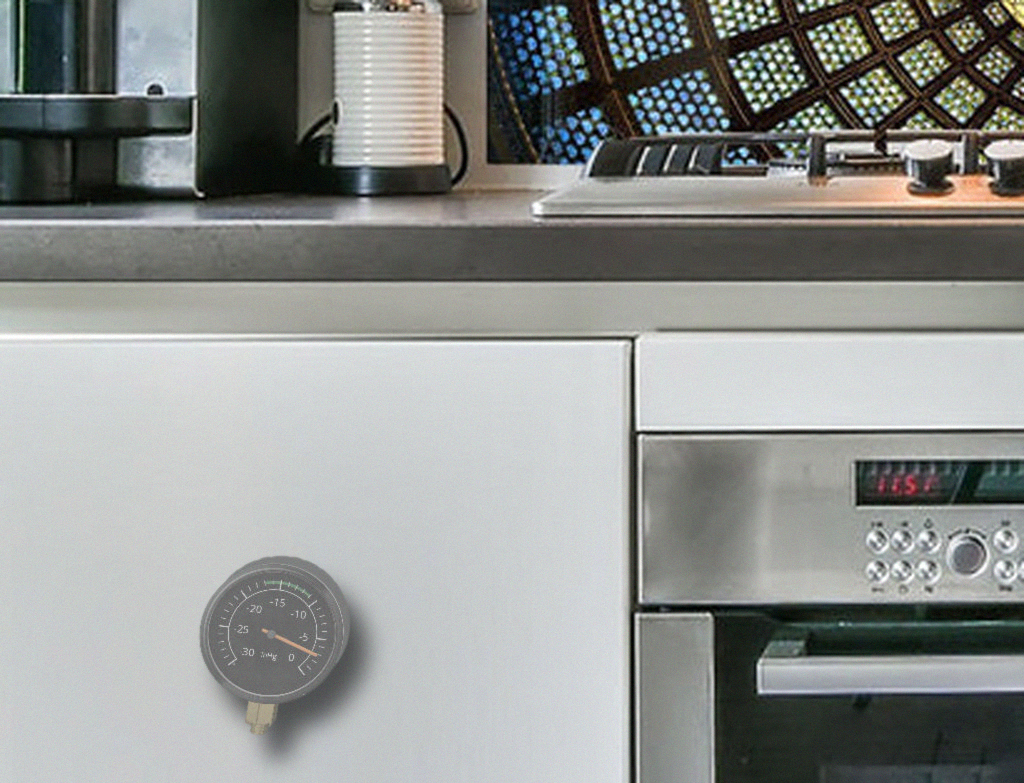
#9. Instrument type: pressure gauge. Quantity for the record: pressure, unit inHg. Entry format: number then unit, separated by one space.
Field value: -3 inHg
